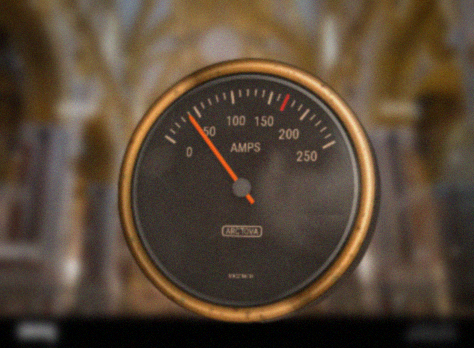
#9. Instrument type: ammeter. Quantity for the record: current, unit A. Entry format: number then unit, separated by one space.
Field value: 40 A
